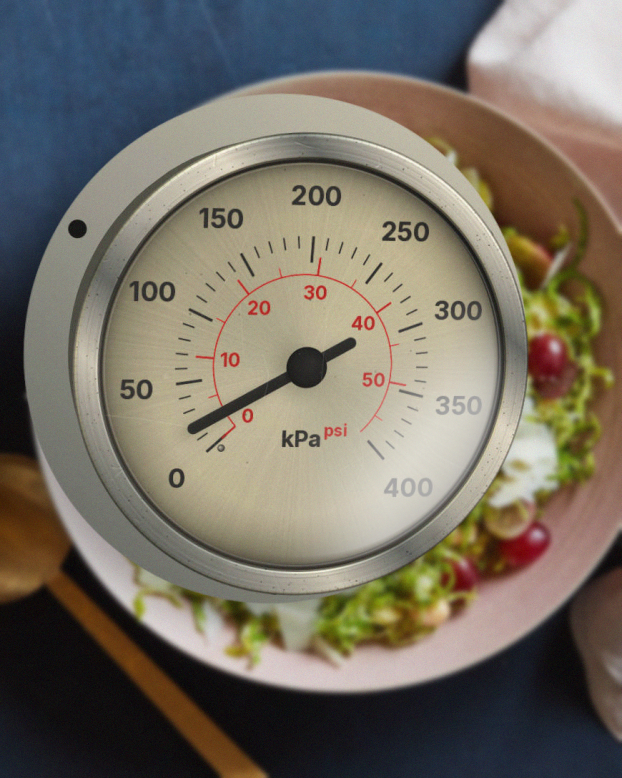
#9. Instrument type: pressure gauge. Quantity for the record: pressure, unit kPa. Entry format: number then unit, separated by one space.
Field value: 20 kPa
